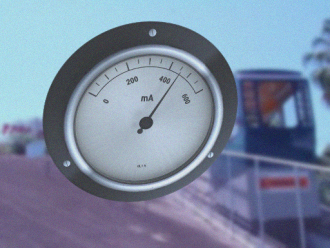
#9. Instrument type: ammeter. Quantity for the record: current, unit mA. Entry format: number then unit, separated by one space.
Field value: 450 mA
